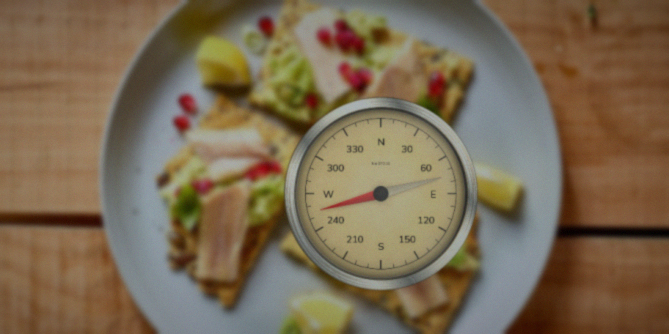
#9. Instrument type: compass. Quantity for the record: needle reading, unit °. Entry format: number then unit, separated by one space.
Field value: 255 °
